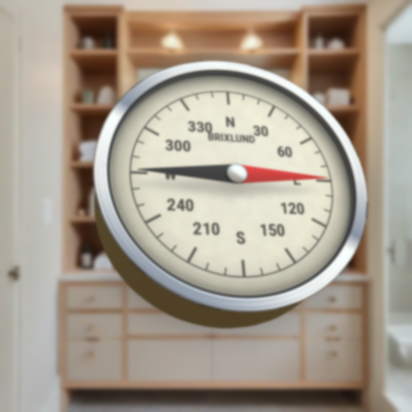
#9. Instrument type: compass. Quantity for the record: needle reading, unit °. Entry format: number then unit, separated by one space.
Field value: 90 °
